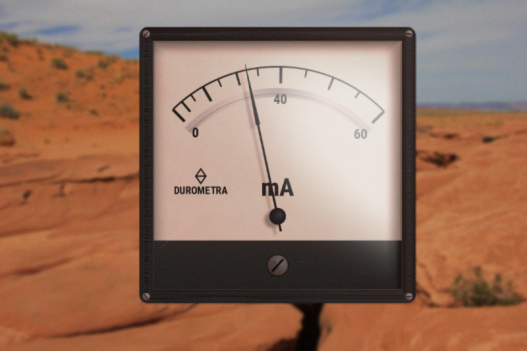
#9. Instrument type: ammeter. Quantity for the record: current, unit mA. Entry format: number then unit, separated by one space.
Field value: 32.5 mA
